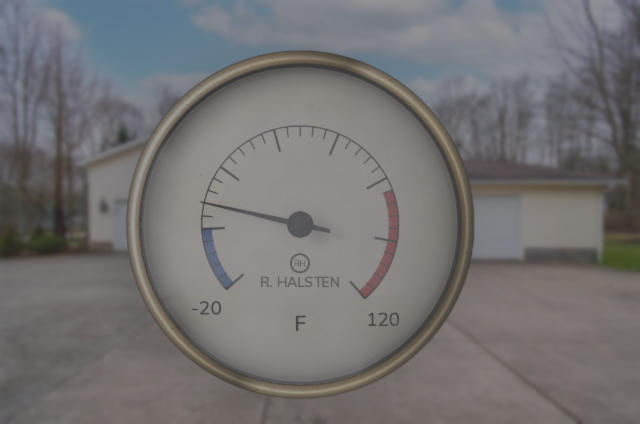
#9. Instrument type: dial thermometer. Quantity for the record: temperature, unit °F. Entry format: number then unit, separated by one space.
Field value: 8 °F
